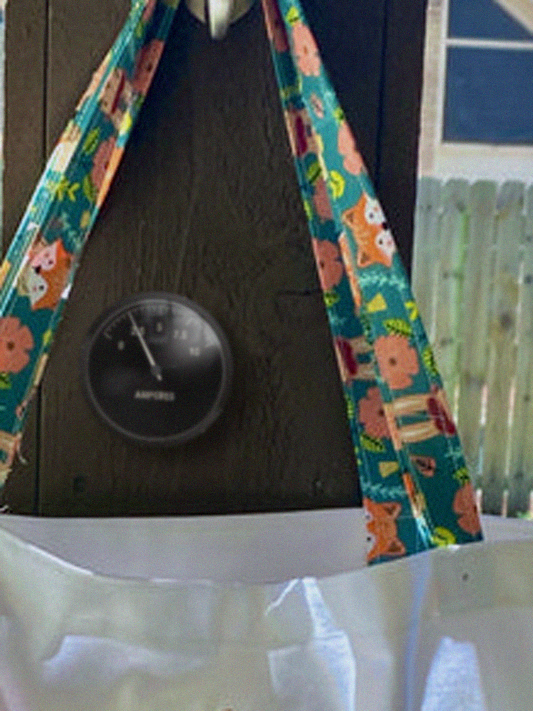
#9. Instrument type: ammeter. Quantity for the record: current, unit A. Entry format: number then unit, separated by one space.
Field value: 2.5 A
